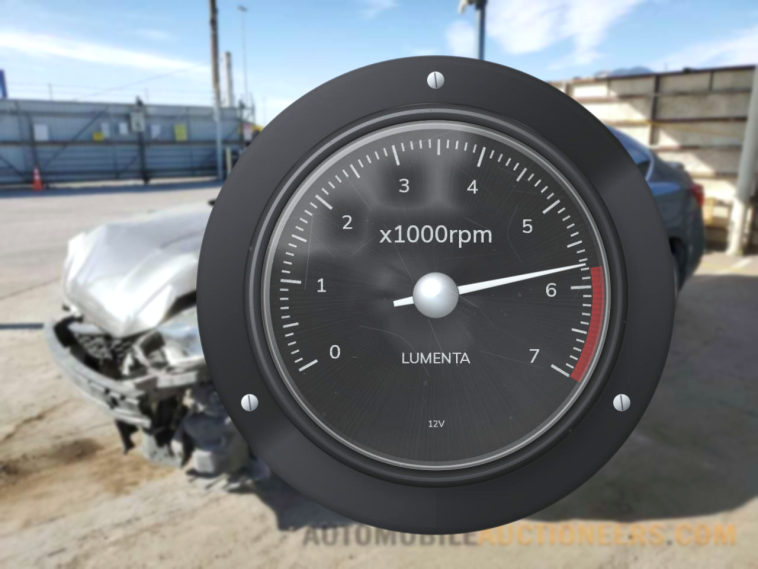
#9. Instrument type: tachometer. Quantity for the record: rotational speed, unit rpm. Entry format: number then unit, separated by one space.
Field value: 5750 rpm
